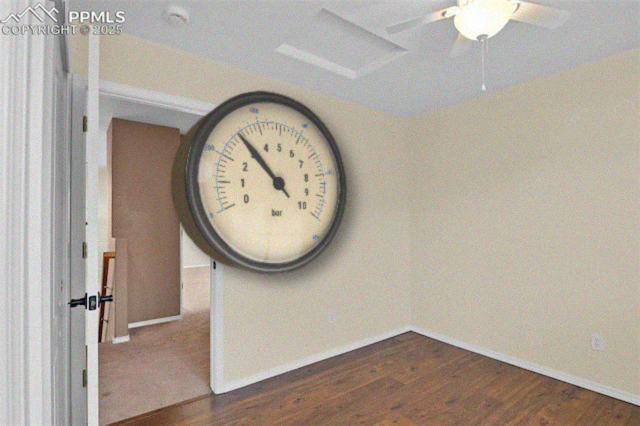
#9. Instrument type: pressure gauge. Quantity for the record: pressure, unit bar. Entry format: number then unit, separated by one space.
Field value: 3 bar
